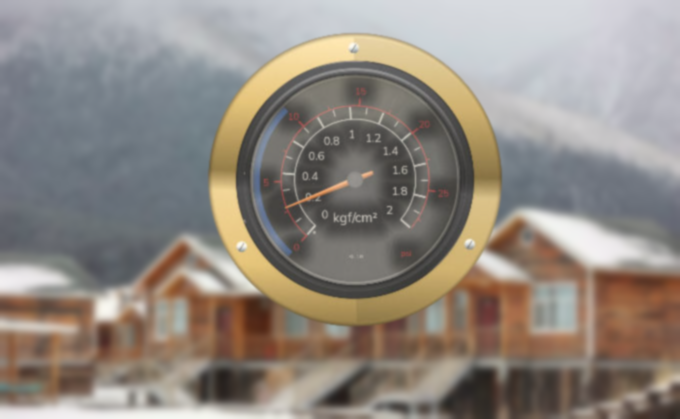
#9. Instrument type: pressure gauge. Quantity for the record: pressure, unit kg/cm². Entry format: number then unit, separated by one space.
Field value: 0.2 kg/cm²
